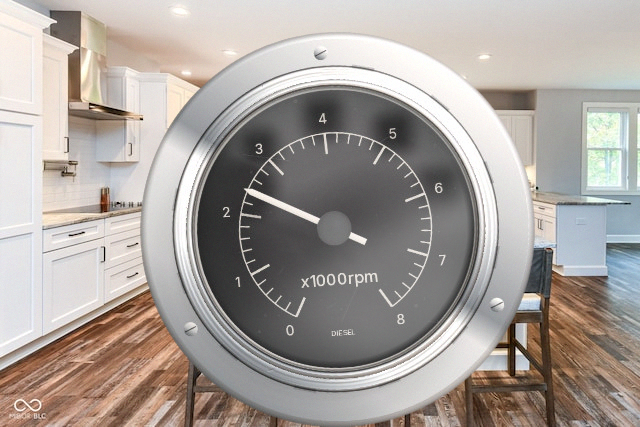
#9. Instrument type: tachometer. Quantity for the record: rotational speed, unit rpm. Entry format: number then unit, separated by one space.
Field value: 2400 rpm
